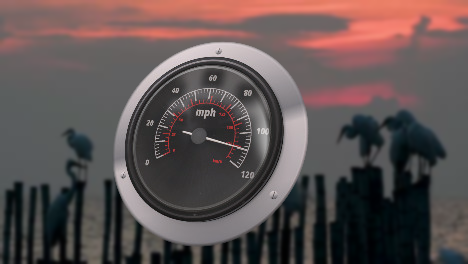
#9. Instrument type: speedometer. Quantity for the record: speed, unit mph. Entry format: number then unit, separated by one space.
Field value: 110 mph
